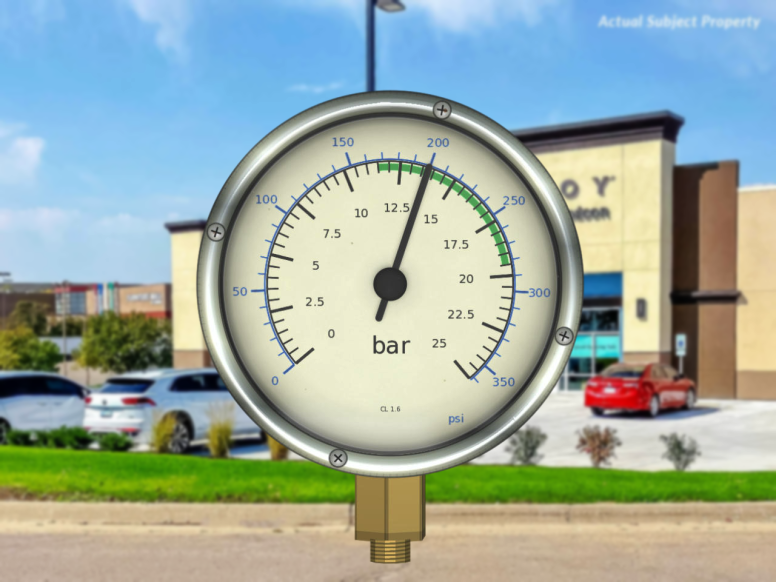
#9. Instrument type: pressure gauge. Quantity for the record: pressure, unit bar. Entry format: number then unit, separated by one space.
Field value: 13.75 bar
